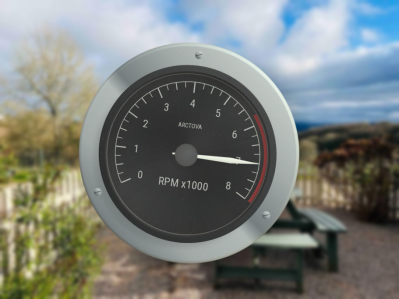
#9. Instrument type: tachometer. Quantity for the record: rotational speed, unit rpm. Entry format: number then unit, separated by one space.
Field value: 7000 rpm
